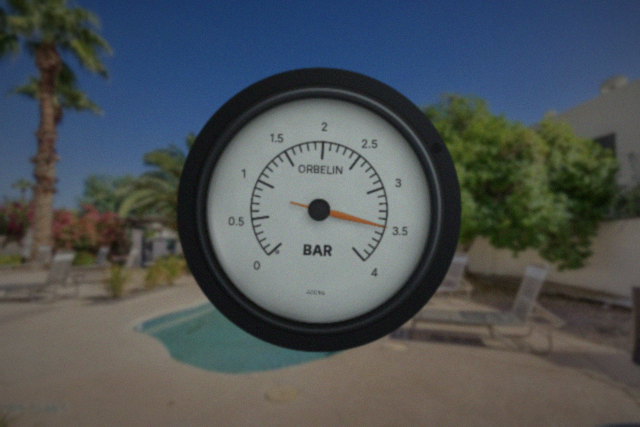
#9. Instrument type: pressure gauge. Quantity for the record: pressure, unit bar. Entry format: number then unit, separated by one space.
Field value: 3.5 bar
